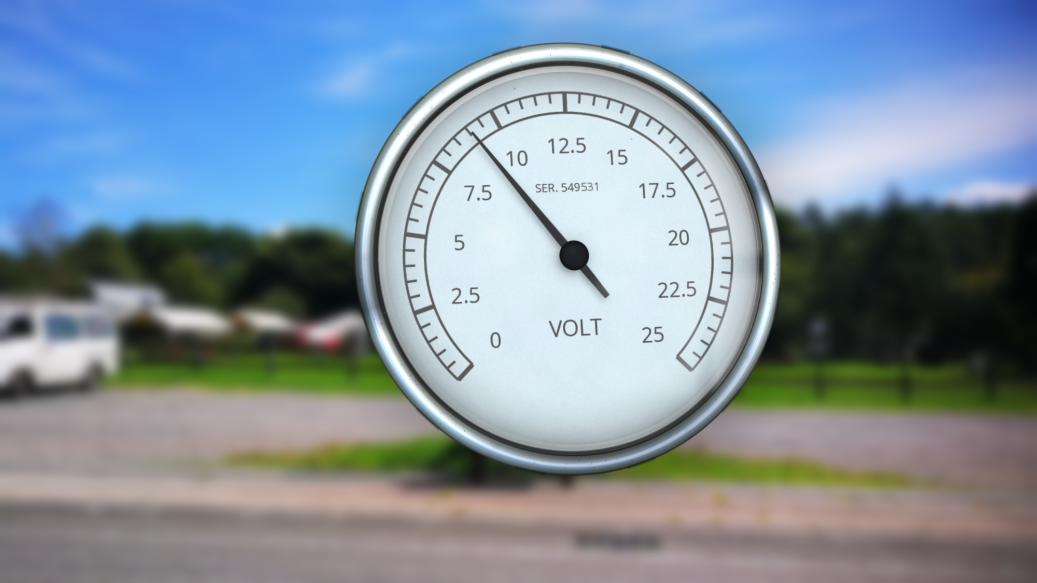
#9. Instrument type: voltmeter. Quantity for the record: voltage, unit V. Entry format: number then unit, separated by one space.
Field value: 9 V
